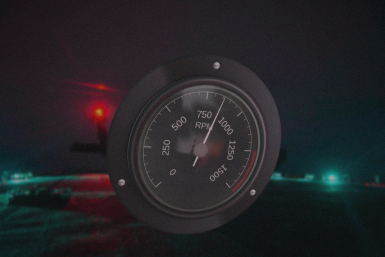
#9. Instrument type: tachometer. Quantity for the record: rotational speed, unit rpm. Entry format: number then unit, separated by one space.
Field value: 850 rpm
